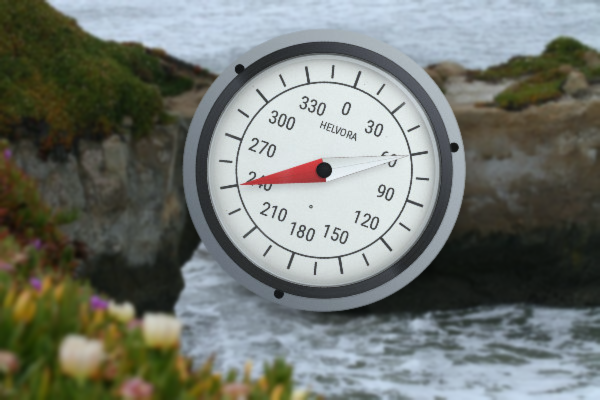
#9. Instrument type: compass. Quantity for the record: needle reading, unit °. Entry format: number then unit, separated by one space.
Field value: 240 °
